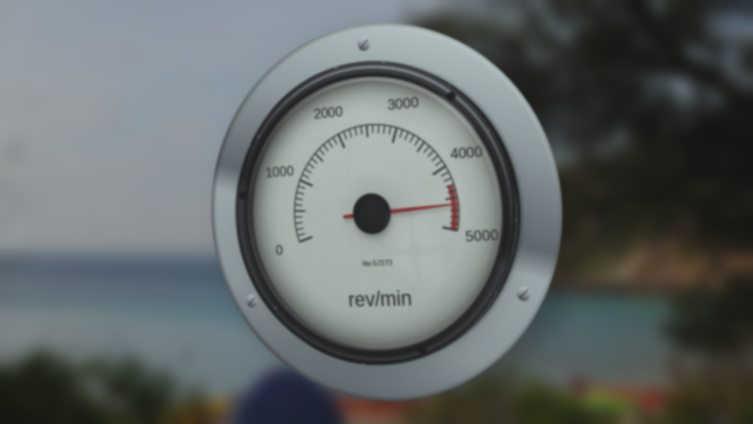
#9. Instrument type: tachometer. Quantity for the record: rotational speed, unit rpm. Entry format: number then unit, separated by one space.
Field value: 4600 rpm
